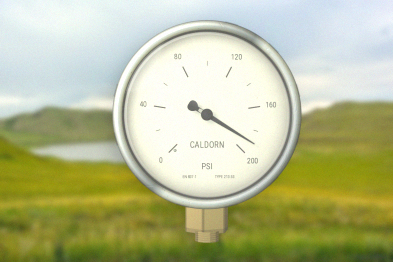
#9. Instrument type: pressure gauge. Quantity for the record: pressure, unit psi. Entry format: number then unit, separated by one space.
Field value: 190 psi
